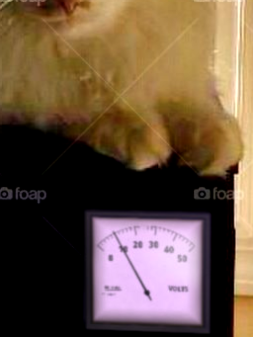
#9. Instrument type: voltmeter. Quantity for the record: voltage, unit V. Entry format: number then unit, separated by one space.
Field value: 10 V
